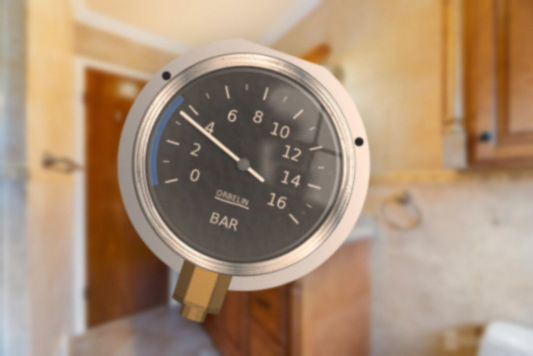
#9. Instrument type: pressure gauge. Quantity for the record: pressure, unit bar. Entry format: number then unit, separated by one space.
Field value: 3.5 bar
